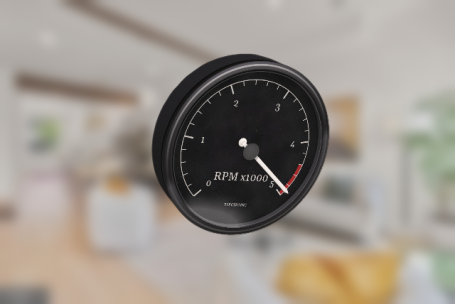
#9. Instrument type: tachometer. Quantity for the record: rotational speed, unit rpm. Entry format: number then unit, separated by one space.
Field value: 4900 rpm
